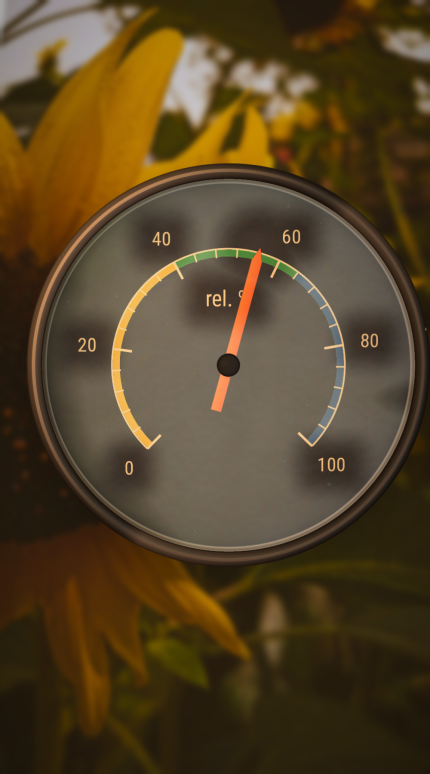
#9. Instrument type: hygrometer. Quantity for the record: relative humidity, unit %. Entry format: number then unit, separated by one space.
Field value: 56 %
